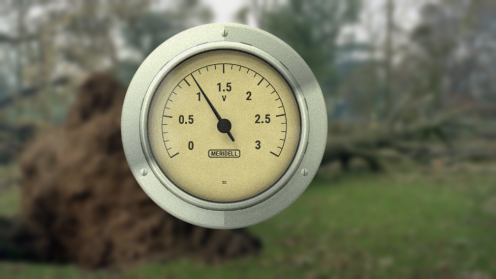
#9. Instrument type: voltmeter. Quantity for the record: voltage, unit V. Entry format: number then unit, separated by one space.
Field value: 1.1 V
